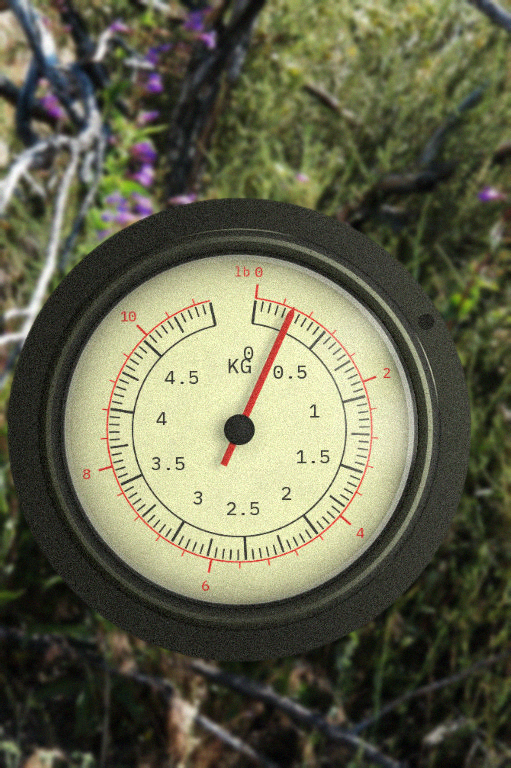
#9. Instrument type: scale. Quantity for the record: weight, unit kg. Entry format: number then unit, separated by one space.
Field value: 0.25 kg
